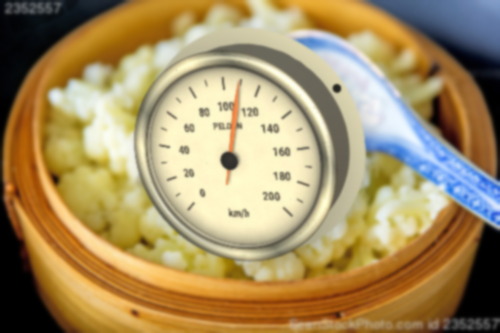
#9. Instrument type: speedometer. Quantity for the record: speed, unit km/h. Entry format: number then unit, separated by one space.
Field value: 110 km/h
